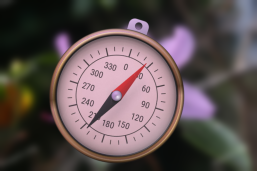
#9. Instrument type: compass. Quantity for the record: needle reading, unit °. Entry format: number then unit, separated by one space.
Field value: 25 °
